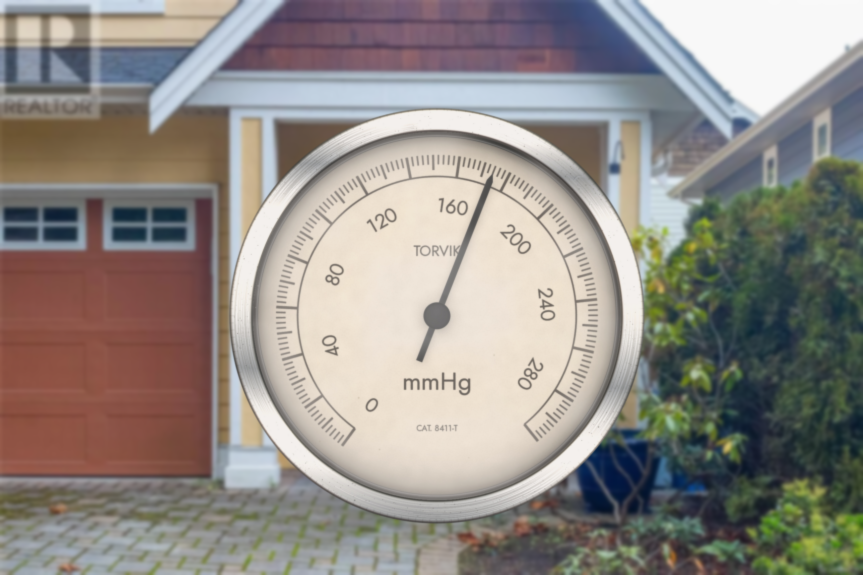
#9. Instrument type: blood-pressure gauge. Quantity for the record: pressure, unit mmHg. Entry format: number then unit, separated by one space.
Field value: 174 mmHg
